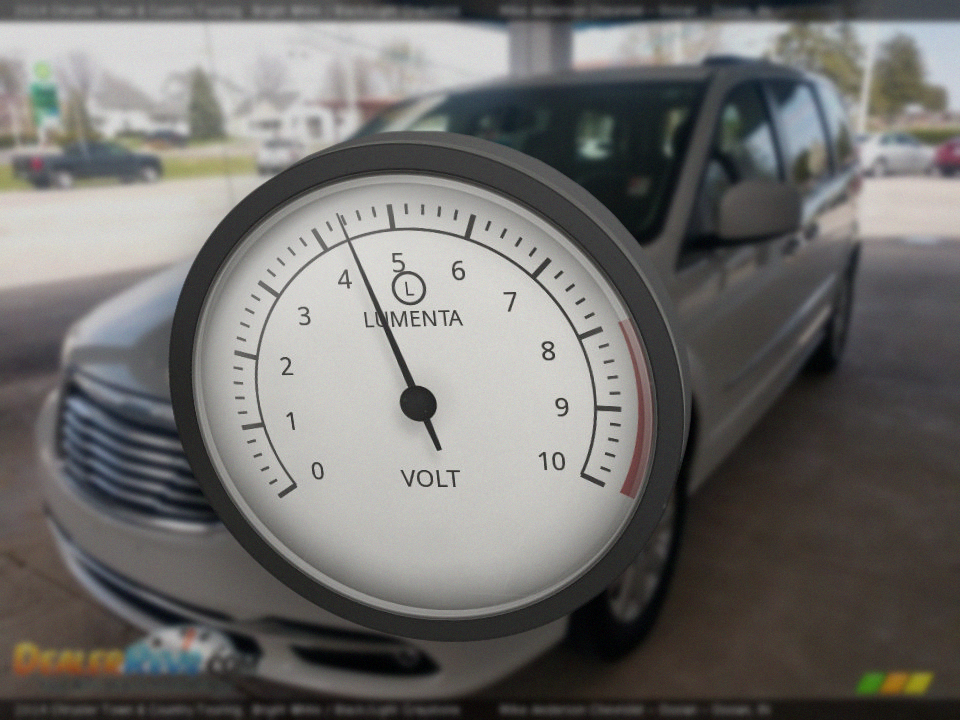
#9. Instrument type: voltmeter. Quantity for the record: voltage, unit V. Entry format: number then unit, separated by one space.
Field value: 4.4 V
